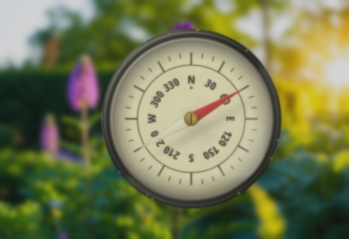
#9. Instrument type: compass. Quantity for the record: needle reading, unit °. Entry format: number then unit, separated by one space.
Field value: 60 °
